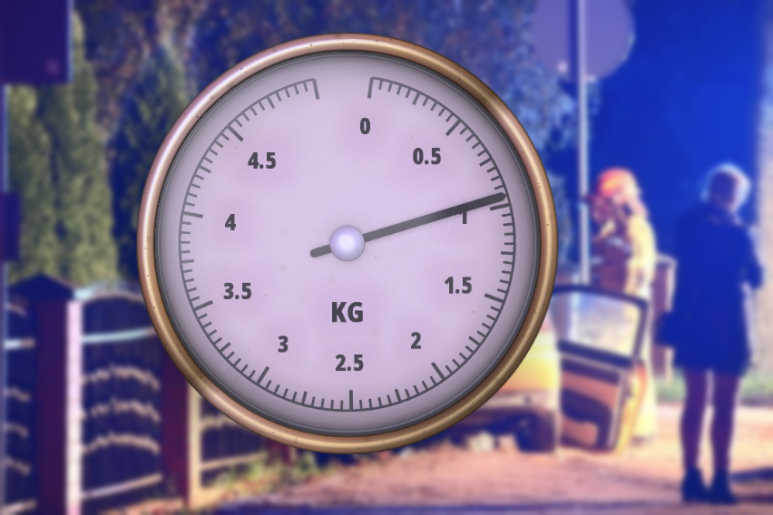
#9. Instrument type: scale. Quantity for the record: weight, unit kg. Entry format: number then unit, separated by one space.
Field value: 0.95 kg
